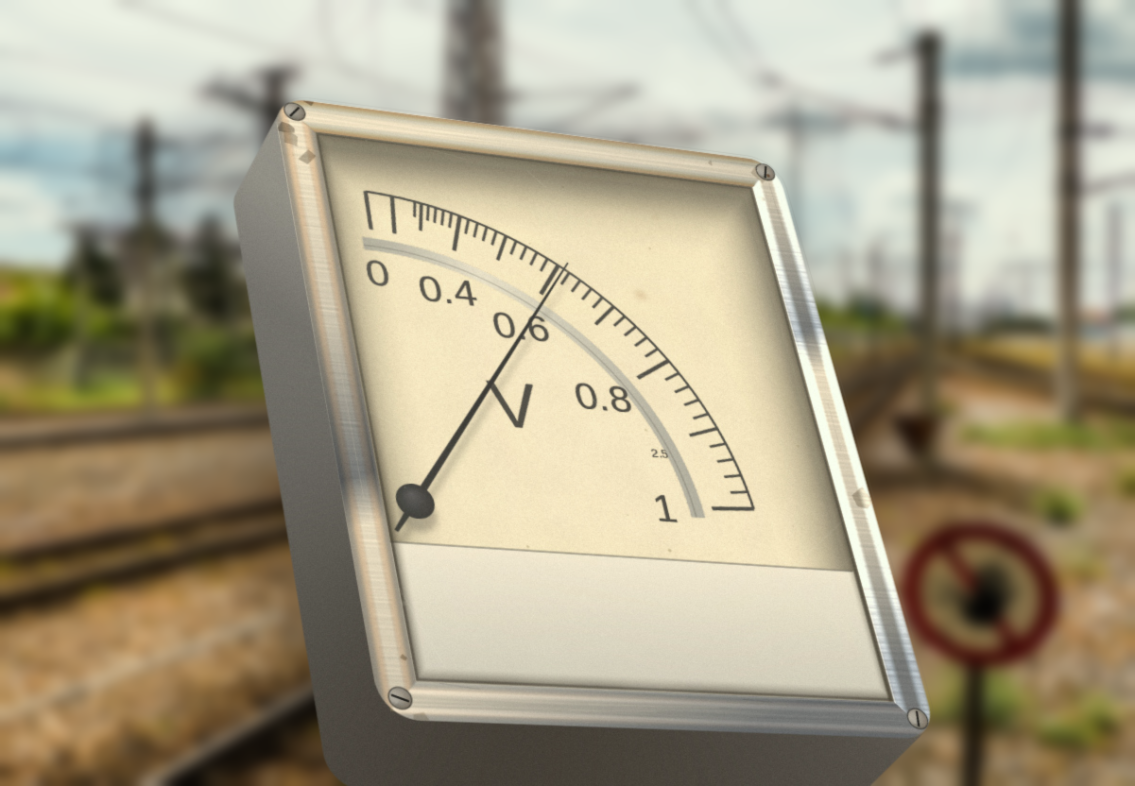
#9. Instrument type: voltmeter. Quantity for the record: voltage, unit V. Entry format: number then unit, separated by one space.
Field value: 0.61 V
